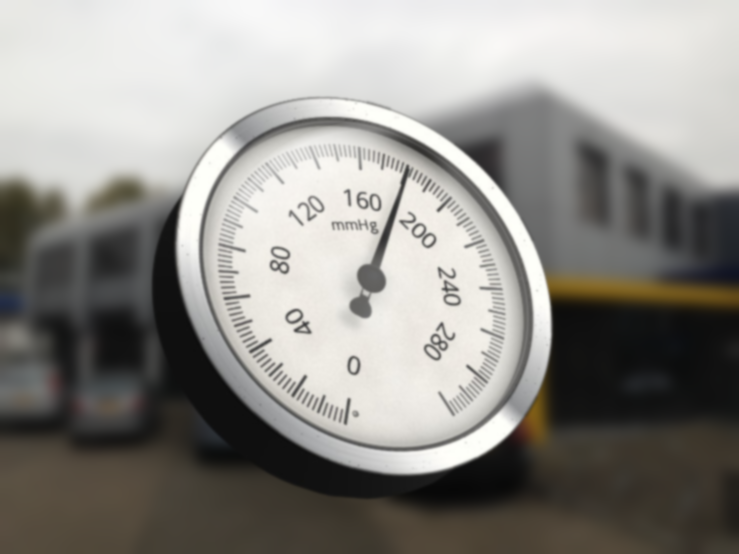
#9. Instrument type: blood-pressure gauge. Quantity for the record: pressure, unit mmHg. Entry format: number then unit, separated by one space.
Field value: 180 mmHg
